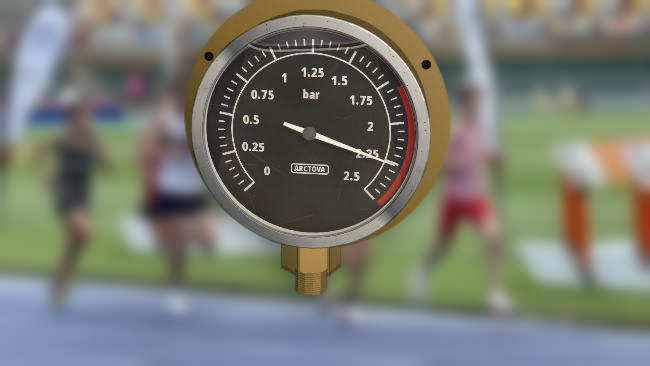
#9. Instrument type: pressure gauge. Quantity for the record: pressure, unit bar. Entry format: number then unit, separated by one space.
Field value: 2.25 bar
